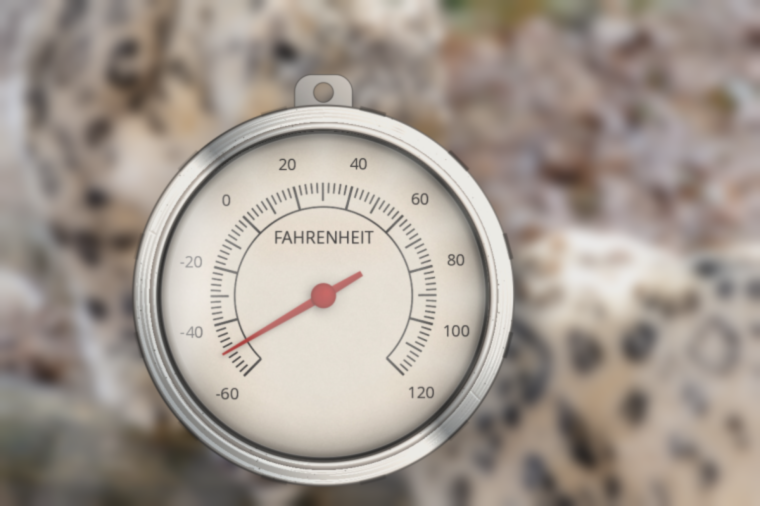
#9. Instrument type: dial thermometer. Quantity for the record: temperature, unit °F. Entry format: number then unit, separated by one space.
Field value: -50 °F
